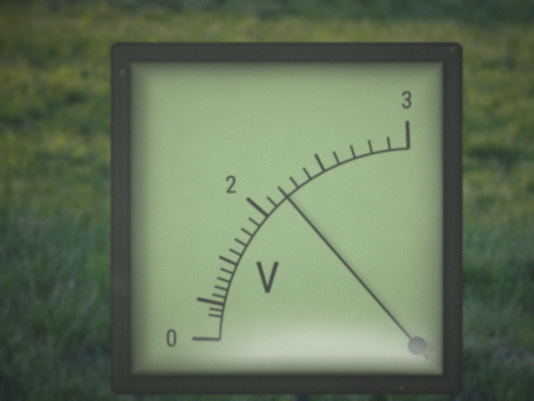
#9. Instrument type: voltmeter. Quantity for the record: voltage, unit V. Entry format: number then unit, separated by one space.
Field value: 2.2 V
